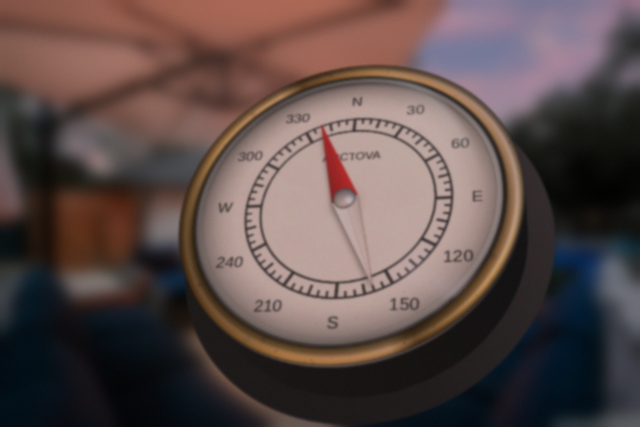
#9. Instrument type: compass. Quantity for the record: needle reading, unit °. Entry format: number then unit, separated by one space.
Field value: 340 °
